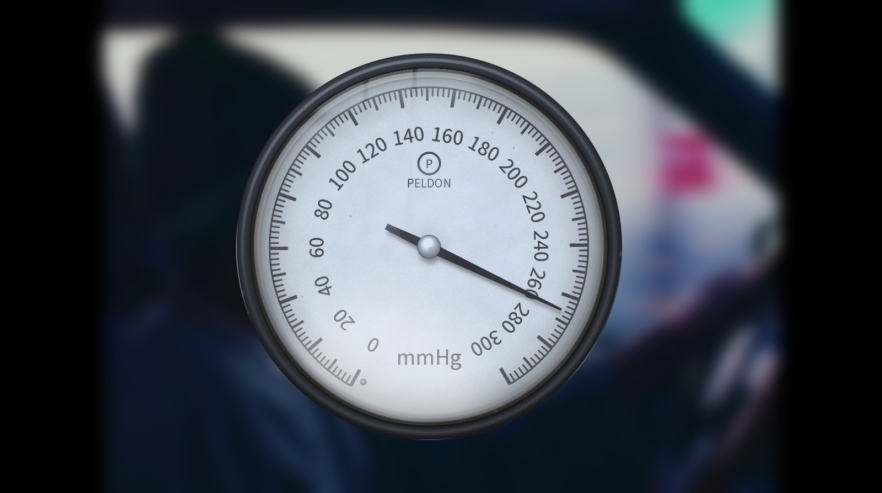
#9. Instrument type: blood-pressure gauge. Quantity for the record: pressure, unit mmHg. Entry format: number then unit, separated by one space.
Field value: 266 mmHg
